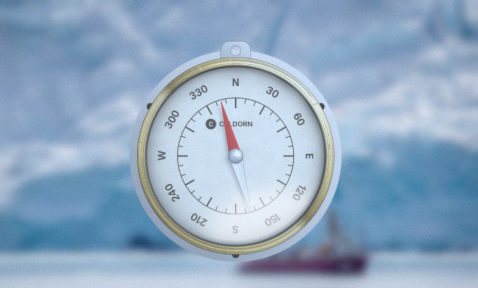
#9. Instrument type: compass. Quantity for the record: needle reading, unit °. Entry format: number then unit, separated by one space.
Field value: 345 °
